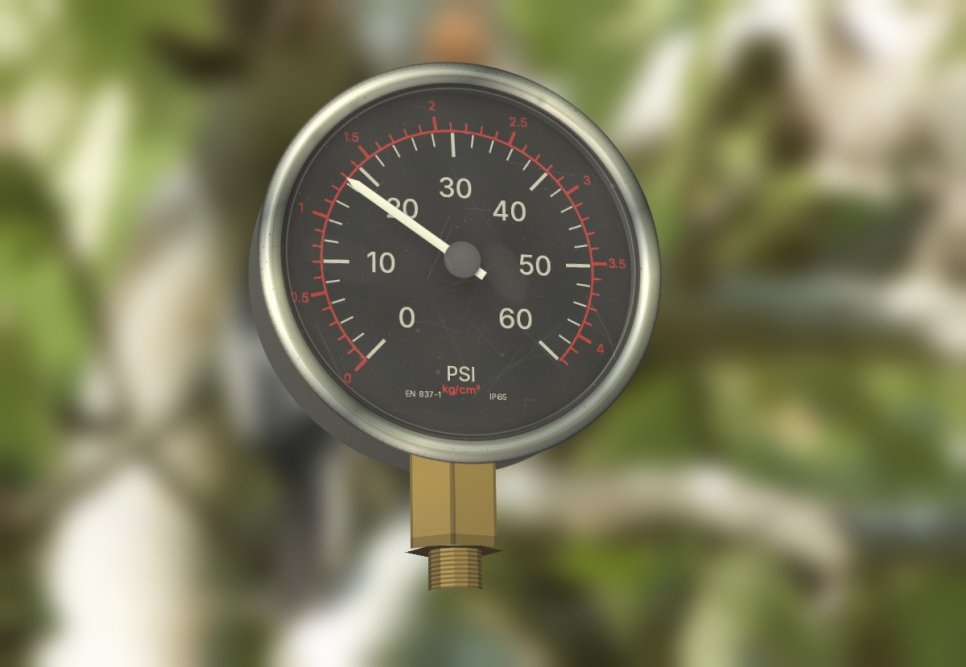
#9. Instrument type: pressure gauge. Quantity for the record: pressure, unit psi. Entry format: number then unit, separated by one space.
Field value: 18 psi
